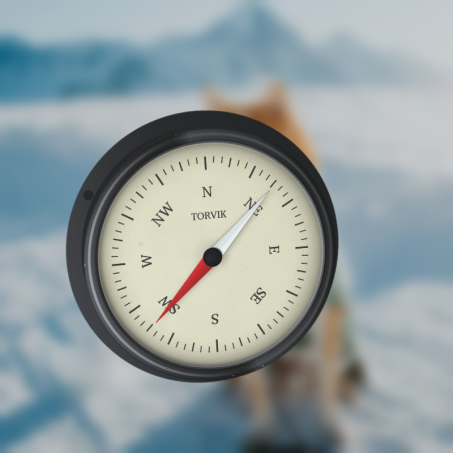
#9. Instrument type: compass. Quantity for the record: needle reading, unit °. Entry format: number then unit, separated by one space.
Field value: 225 °
